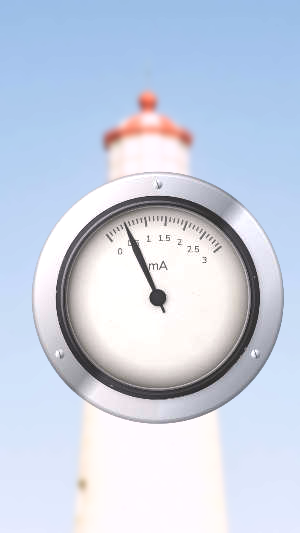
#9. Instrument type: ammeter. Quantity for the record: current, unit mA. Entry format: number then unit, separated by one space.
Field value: 0.5 mA
